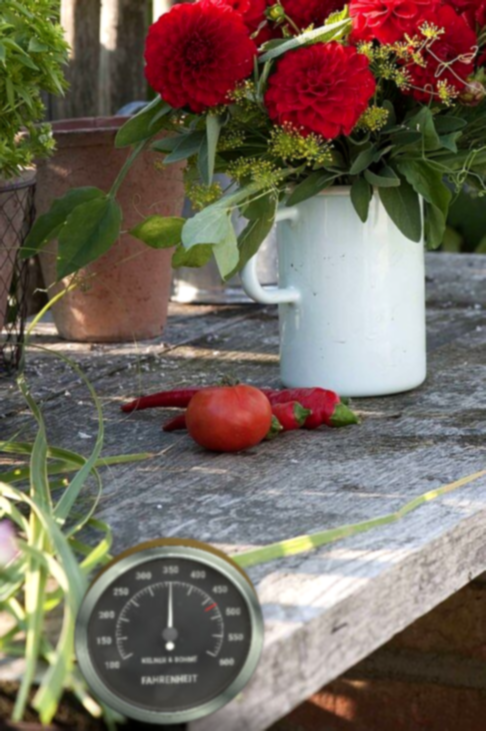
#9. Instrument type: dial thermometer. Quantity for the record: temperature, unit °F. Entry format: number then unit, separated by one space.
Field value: 350 °F
